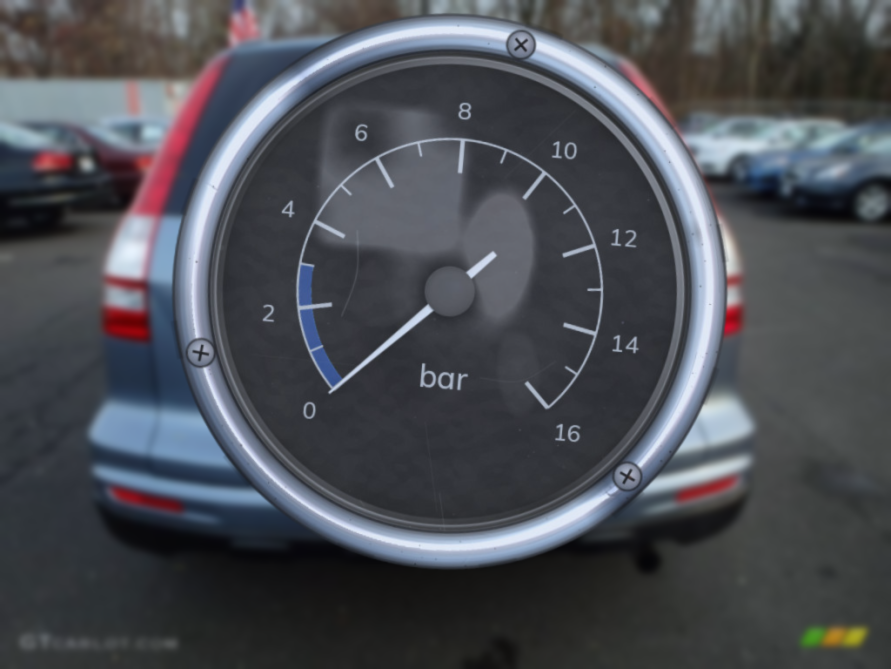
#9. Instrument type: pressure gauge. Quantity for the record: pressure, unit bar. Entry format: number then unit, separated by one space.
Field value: 0 bar
